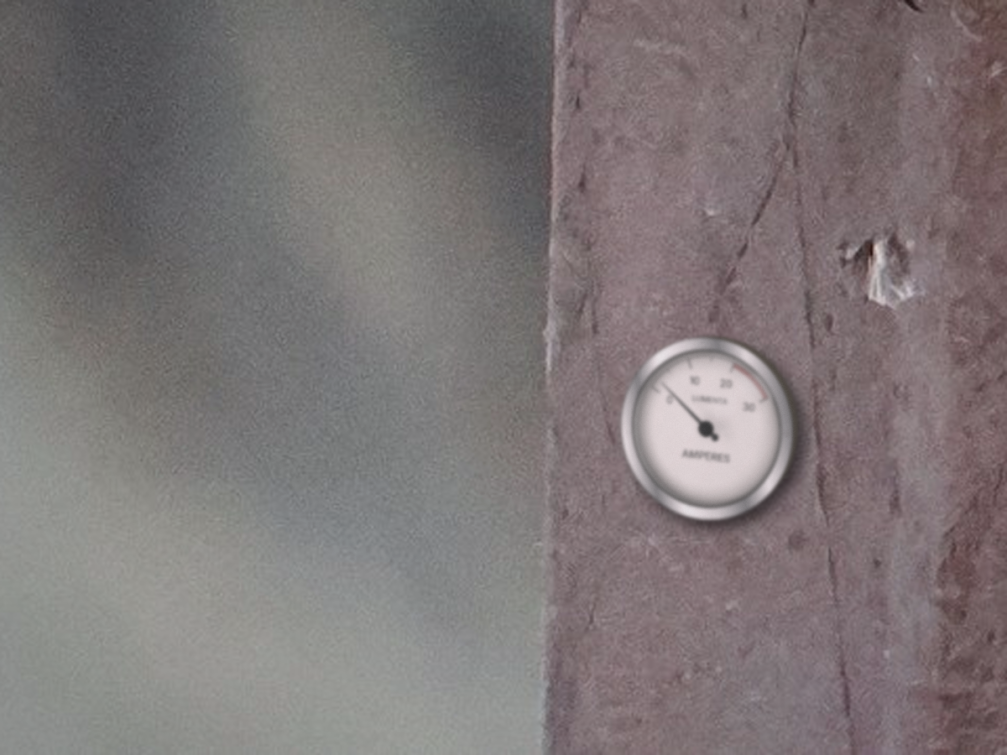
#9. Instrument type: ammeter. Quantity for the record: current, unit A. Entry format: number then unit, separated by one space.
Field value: 2.5 A
